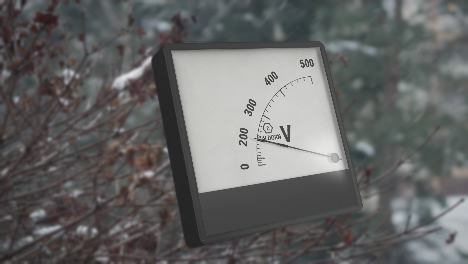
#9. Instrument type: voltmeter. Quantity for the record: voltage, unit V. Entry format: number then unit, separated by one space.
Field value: 200 V
